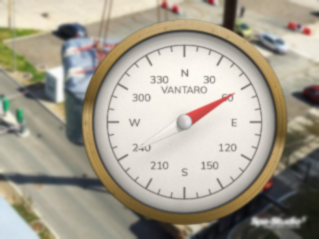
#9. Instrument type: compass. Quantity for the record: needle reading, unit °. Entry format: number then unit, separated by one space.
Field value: 60 °
